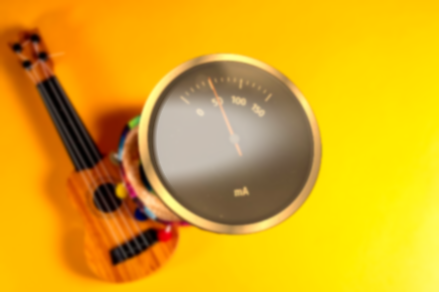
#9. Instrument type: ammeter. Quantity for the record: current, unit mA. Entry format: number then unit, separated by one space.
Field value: 50 mA
